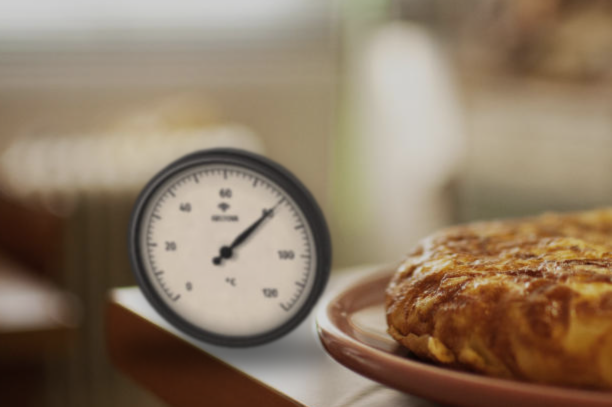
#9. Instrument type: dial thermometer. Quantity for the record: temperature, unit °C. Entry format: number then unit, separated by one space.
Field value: 80 °C
